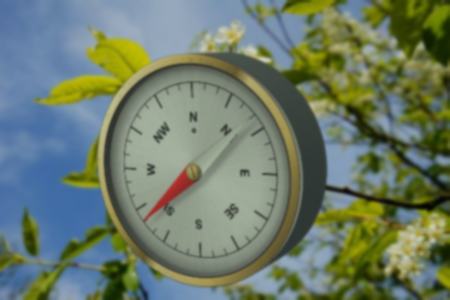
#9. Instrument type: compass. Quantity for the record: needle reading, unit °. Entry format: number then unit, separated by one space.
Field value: 230 °
